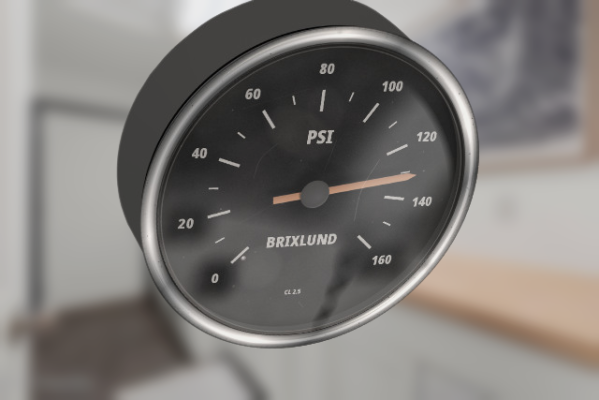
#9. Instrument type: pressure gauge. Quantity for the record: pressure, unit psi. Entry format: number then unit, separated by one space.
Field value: 130 psi
